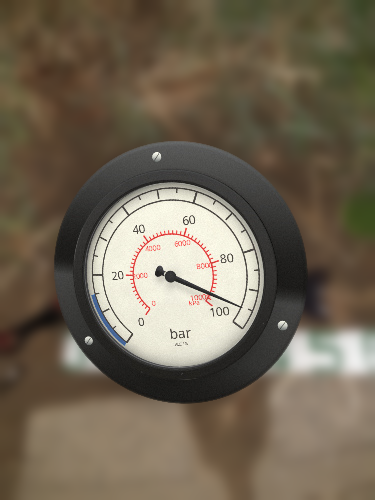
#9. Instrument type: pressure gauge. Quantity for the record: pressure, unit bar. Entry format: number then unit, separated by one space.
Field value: 95 bar
